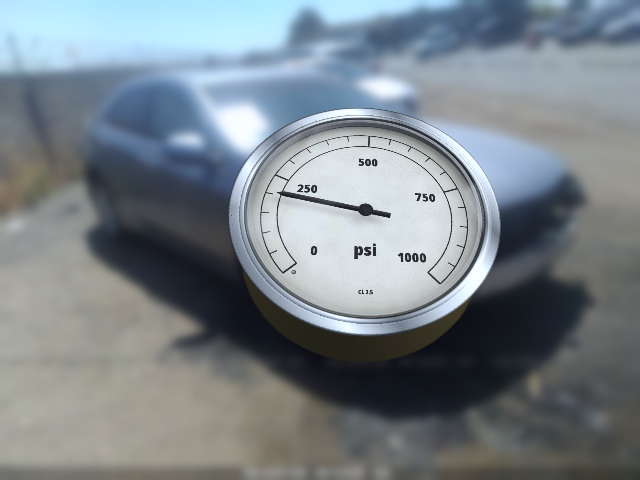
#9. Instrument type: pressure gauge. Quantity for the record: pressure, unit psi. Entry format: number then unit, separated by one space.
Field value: 200 psi
